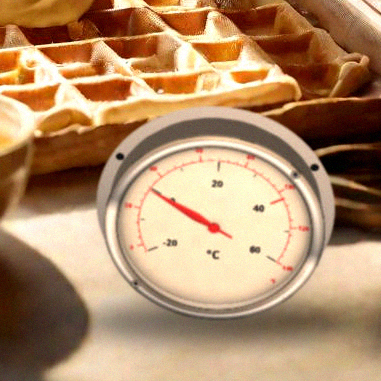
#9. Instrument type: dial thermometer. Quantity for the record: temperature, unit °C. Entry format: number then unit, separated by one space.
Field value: 0 °C
